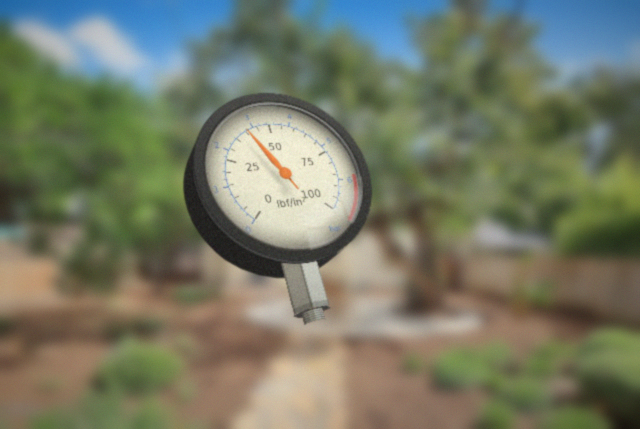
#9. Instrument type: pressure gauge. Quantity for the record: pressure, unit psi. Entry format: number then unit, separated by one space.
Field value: 40 psi
